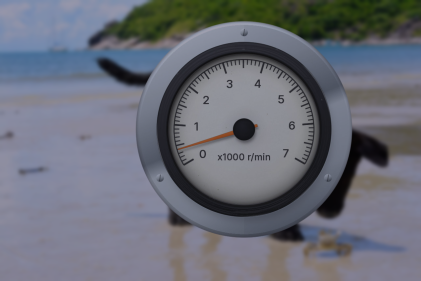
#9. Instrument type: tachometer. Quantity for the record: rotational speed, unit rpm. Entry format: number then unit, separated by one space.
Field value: 400 rpm
